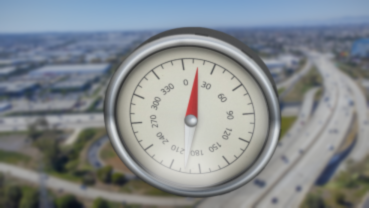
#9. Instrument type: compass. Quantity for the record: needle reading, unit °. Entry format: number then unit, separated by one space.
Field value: 15 °
